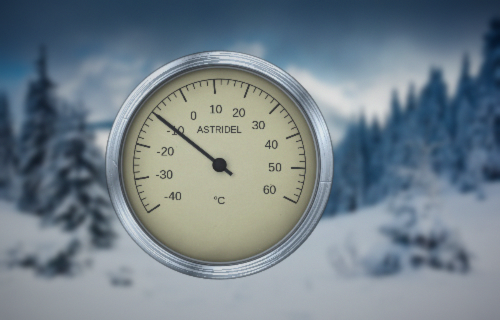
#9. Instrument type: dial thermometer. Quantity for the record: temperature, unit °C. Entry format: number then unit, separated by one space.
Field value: -10 °C
